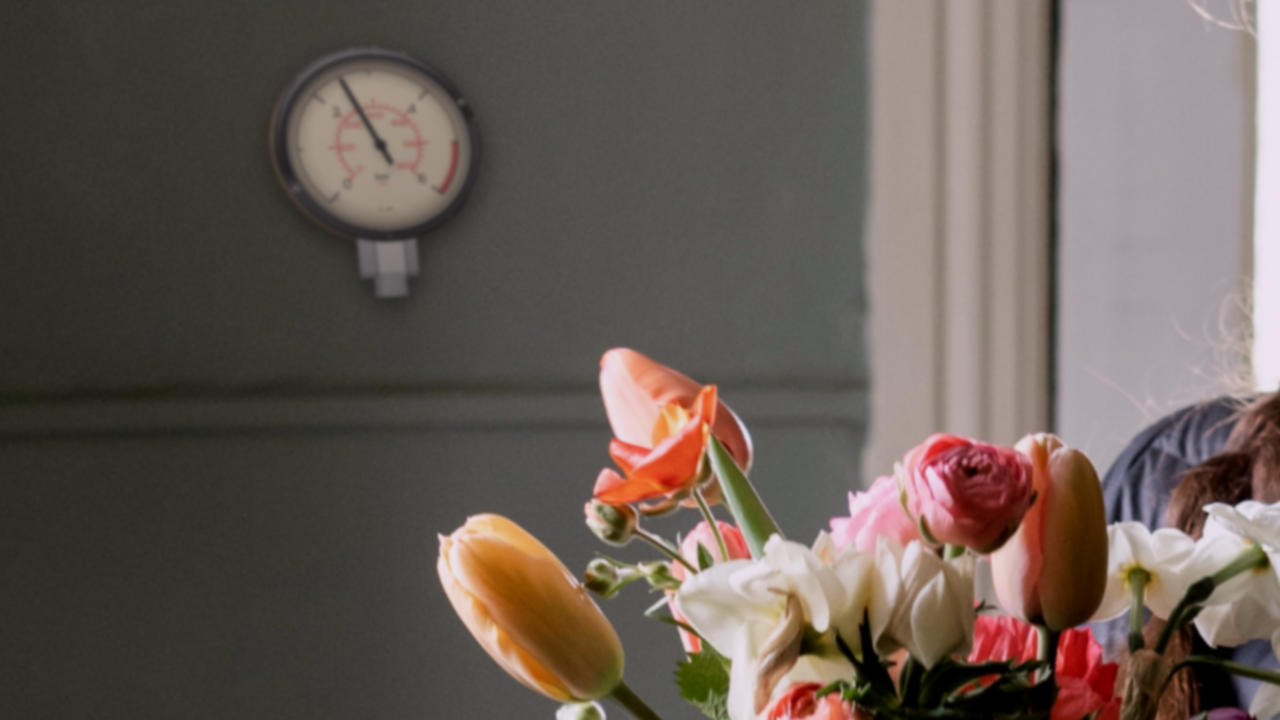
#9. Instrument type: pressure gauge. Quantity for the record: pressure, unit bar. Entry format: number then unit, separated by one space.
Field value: 2.5 bar
